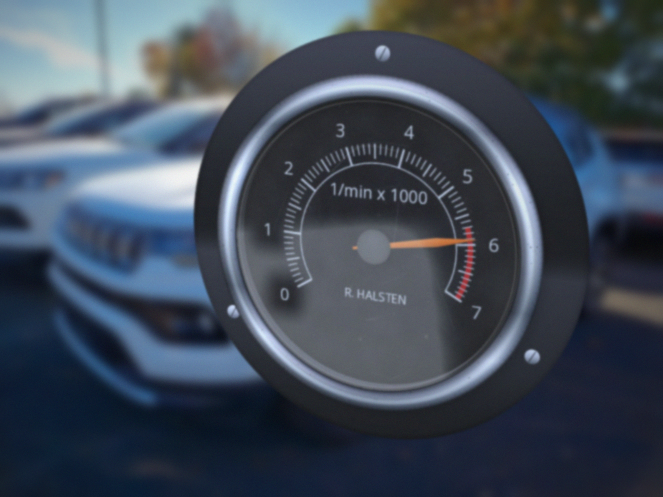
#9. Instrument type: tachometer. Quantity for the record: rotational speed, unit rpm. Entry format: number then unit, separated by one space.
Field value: 5900 rpm
